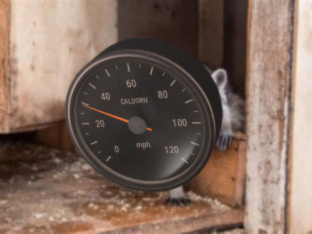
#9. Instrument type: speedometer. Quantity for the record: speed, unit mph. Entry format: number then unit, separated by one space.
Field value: 30 mph
